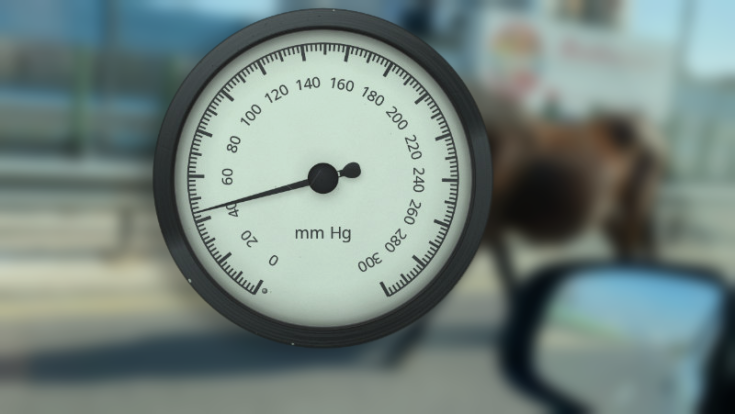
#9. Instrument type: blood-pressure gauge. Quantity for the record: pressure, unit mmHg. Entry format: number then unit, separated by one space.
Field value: 44 mmHg
